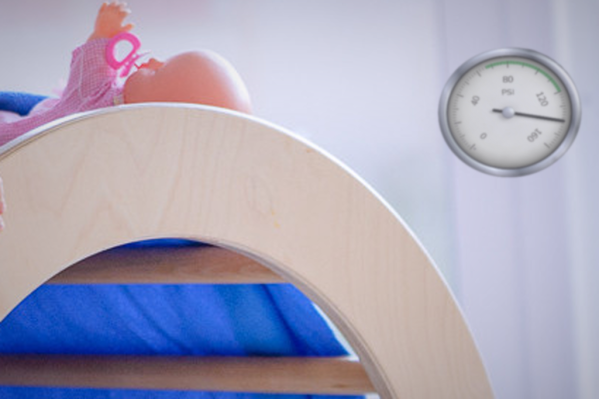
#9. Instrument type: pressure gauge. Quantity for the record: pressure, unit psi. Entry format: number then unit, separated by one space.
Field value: 140 psi
